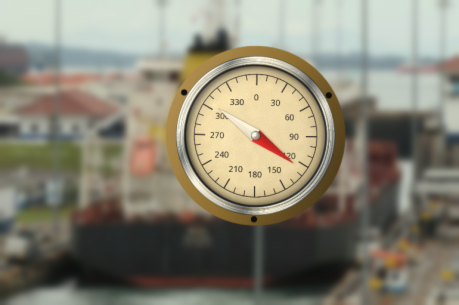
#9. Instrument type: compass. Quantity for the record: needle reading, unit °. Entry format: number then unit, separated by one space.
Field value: 125 °
